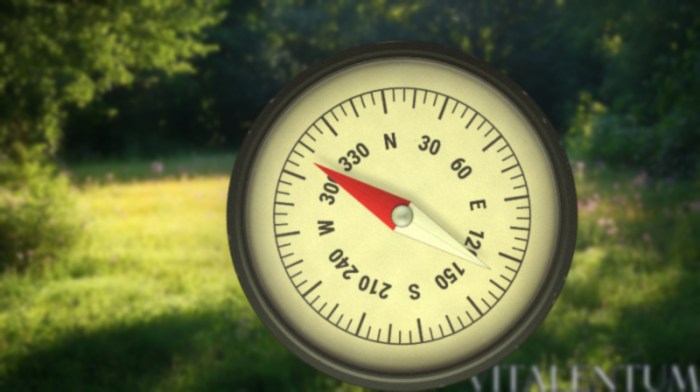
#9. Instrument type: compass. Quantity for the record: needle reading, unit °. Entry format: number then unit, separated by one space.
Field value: 310 °
